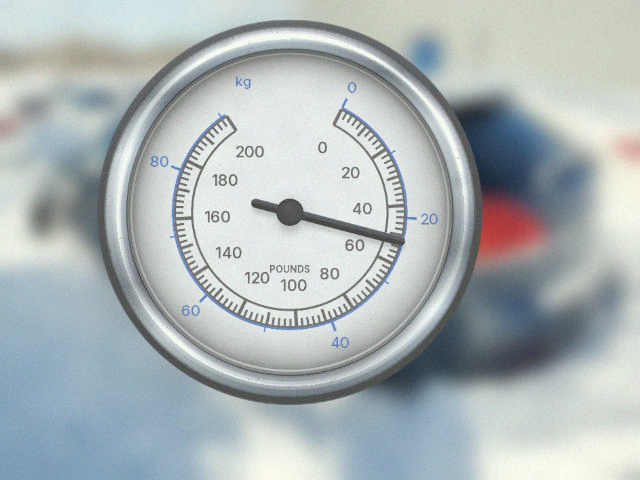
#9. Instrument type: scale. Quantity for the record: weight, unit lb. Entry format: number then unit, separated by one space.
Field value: 52 lb
